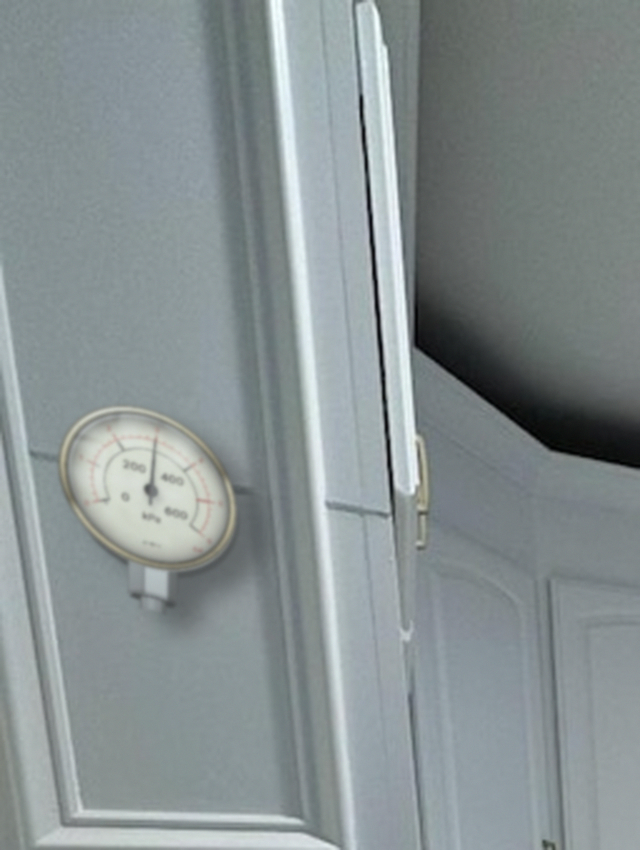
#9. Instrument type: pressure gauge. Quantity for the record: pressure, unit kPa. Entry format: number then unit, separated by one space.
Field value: 300 kPa
